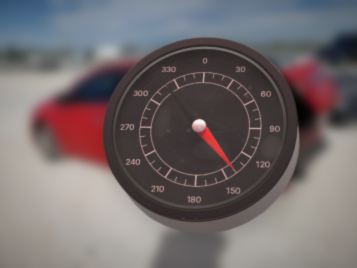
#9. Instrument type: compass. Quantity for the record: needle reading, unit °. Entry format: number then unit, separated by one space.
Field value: 140 °
